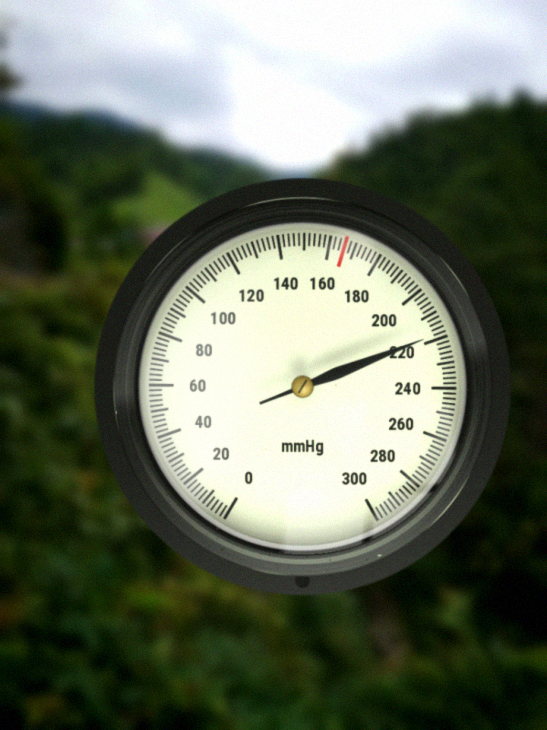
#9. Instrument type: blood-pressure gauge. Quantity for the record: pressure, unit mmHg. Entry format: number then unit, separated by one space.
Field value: 218 mmHg
